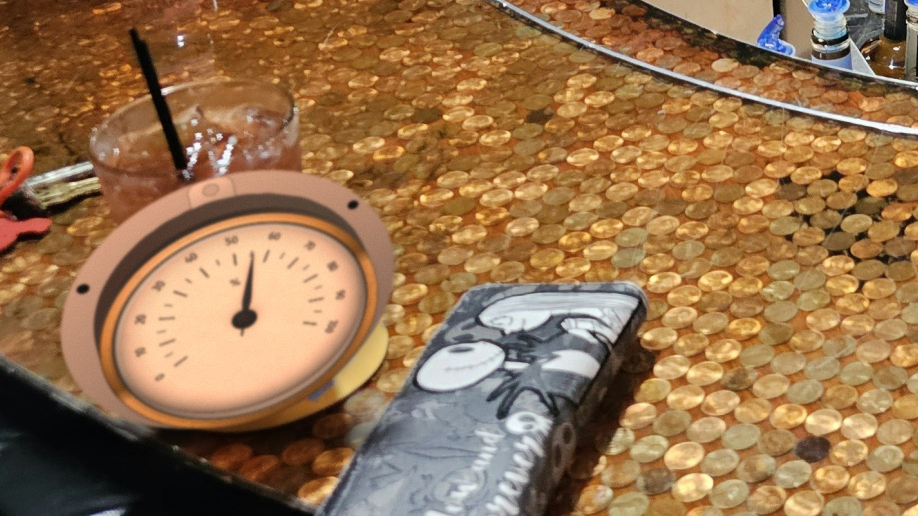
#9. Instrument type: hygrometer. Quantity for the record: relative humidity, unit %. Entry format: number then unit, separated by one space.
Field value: 55 %
